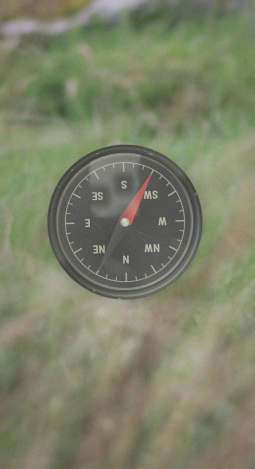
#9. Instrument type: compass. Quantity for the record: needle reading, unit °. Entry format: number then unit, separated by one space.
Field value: 210 °
